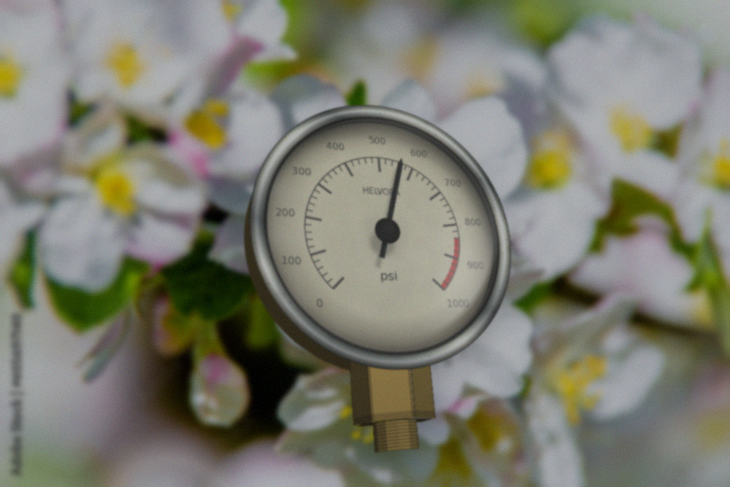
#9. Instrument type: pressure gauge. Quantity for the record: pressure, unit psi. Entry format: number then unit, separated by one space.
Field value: 560 psi
